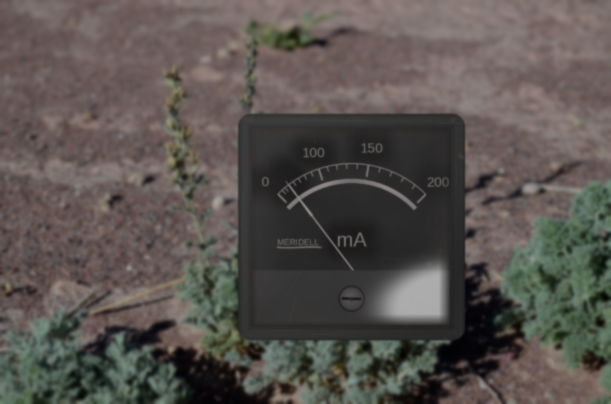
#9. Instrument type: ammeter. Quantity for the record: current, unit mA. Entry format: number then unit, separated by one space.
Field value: 50 mA
